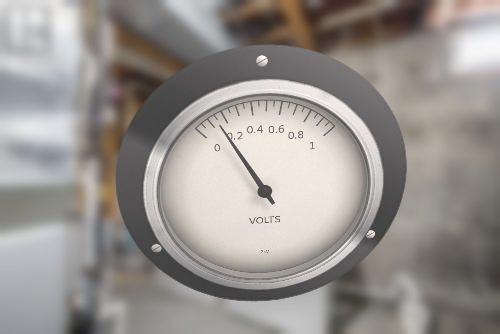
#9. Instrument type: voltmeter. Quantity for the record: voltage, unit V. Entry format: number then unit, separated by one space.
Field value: 0.15 V
